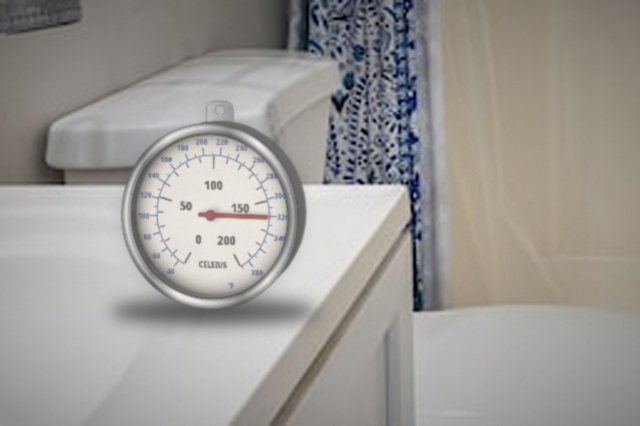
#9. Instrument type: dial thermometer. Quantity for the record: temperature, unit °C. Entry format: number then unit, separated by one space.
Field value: 160 °C
